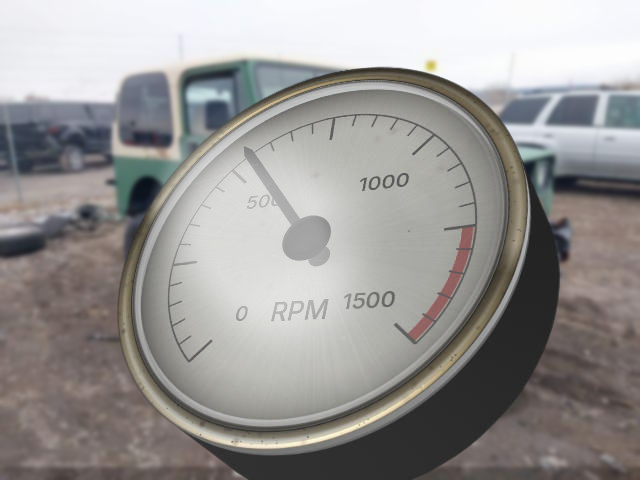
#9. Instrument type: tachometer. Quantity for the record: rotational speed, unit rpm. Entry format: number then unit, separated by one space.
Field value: 550 rpm
